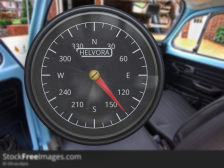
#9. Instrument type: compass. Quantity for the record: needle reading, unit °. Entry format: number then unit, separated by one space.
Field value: 140 °
